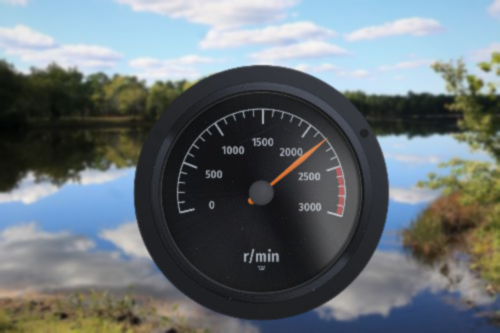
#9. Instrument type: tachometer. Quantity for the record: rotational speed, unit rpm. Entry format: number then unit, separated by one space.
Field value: 2200 rpm
